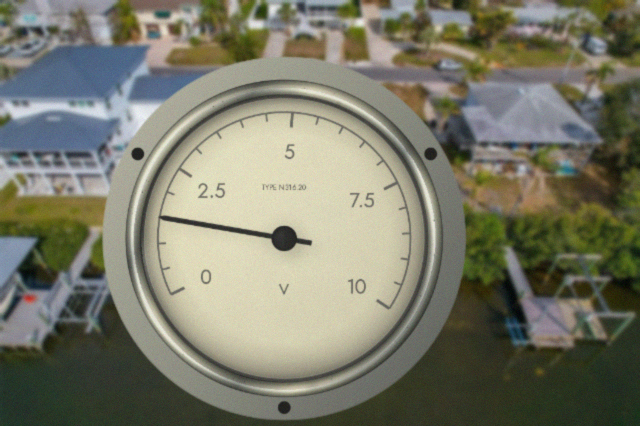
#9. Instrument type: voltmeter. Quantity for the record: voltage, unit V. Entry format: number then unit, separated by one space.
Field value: 1.5 V
